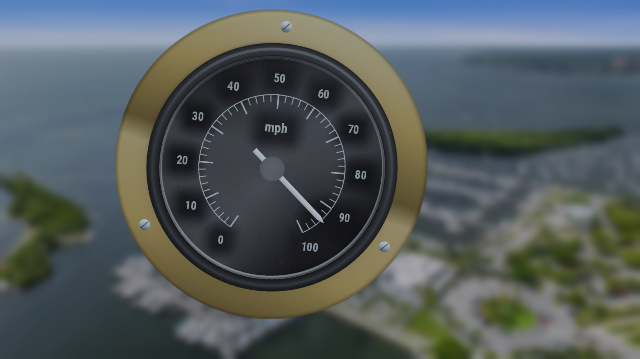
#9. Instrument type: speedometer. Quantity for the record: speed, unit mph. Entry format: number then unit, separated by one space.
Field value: 94 mph
